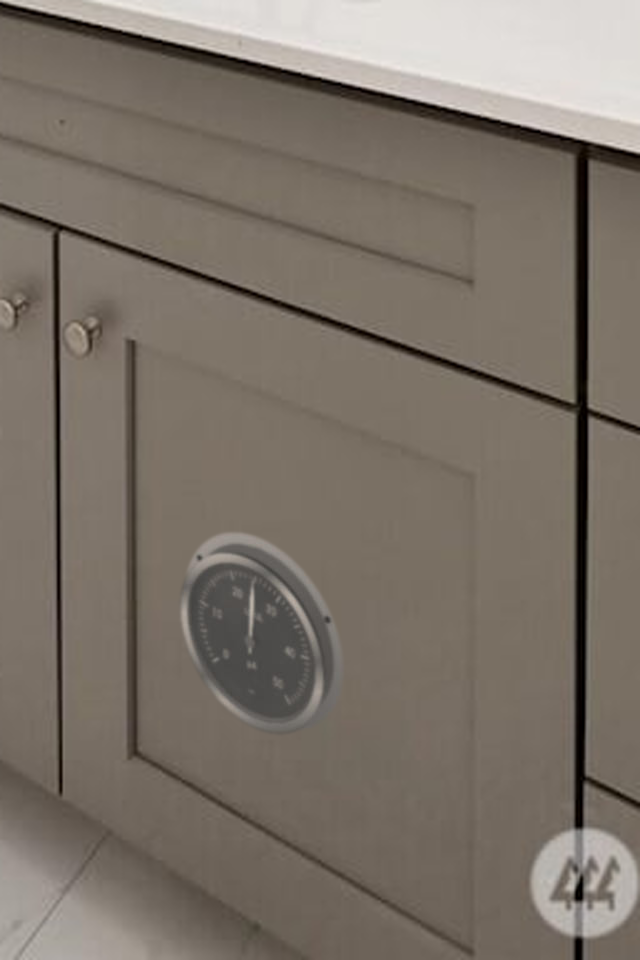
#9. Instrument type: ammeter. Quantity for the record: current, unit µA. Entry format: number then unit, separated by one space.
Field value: 25 µA
